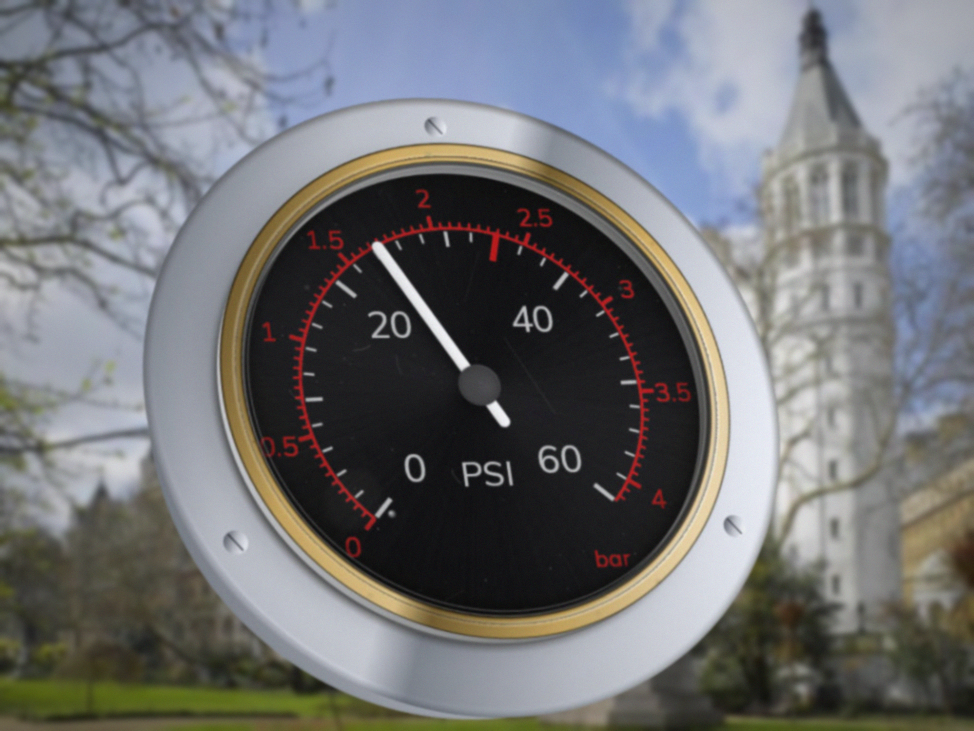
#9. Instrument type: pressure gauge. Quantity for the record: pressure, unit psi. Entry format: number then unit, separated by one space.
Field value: 24 psi
